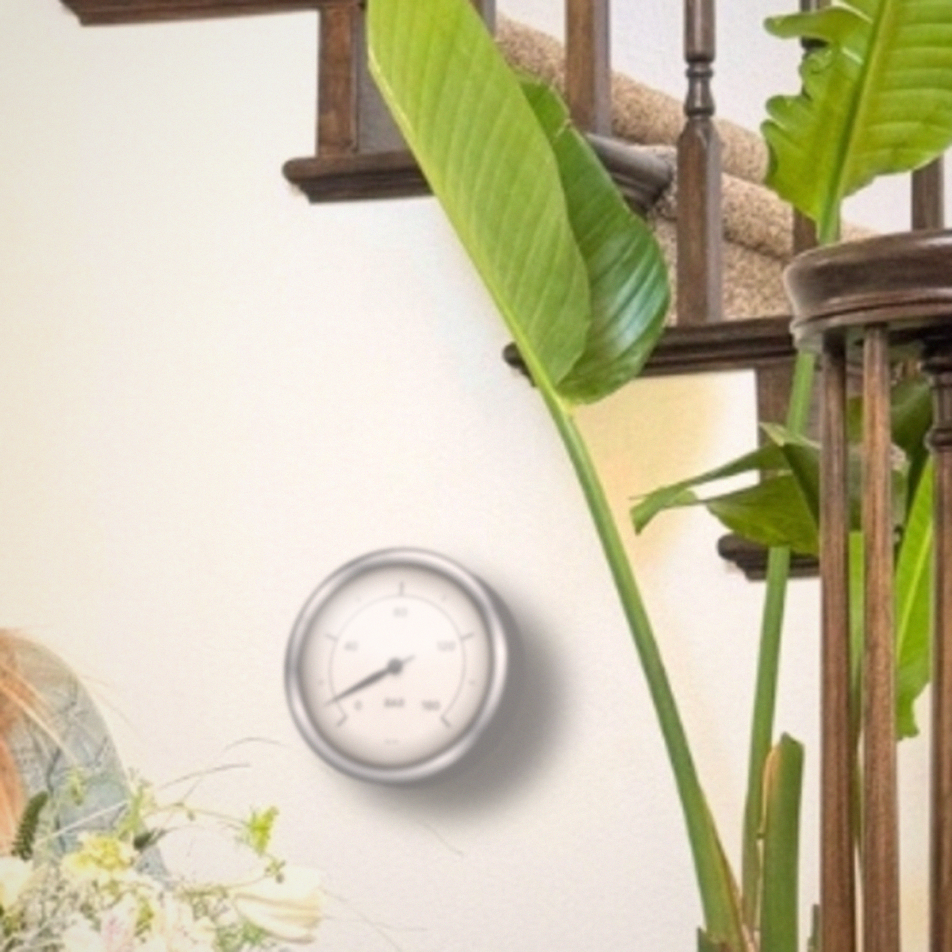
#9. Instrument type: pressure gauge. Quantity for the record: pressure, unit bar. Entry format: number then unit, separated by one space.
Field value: 10 bar
